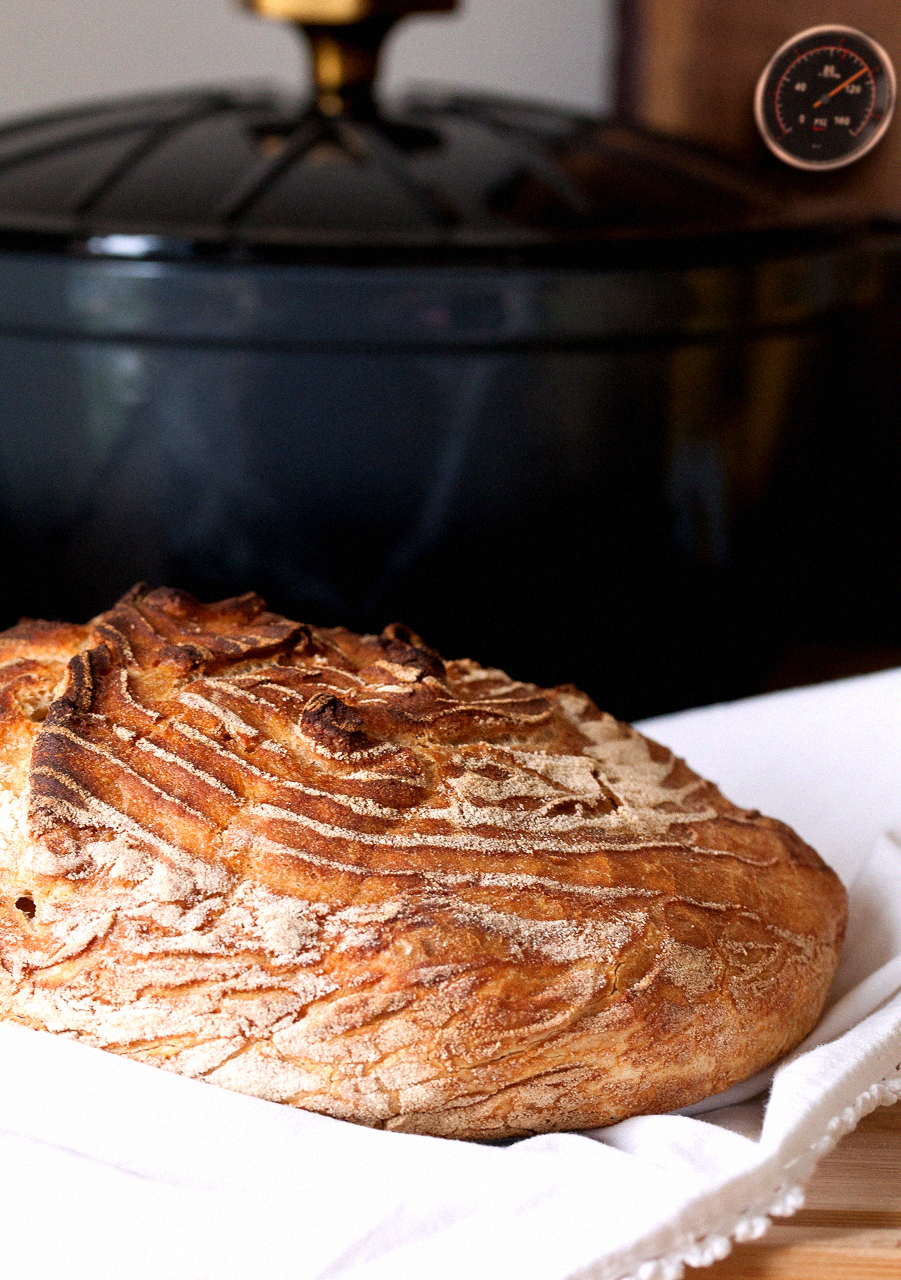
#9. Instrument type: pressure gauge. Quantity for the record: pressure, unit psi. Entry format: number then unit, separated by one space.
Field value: 110 psi
